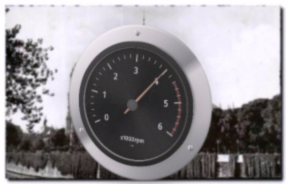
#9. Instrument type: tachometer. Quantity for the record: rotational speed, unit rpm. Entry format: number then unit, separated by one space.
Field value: 4000 rpm
